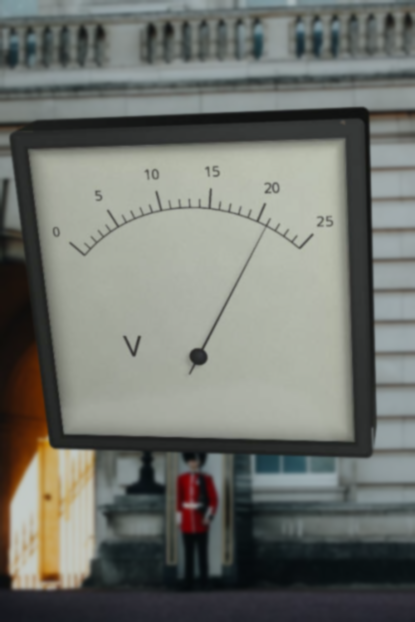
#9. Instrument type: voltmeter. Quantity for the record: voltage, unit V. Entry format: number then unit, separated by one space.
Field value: 21 V
